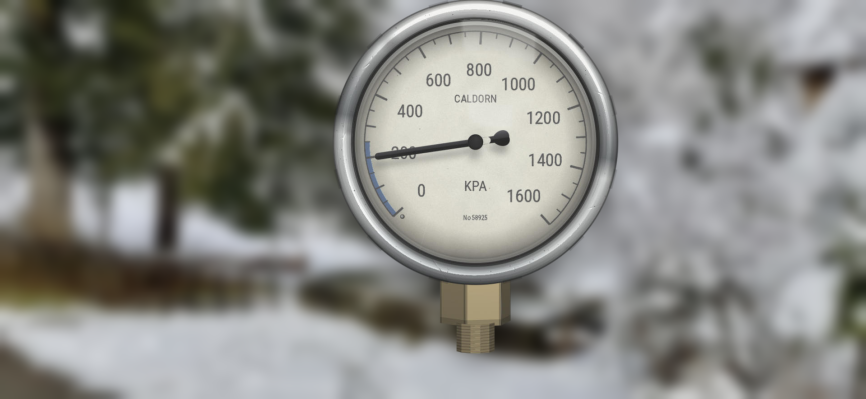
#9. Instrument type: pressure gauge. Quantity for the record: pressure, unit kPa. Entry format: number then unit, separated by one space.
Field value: 200 kPa
